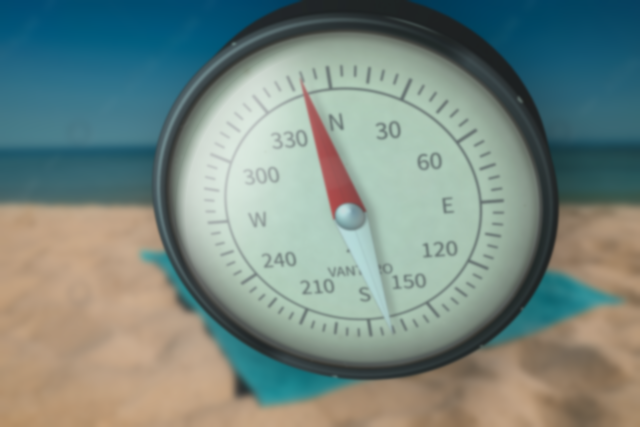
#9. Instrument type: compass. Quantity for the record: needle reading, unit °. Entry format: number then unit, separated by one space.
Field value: 350 °
